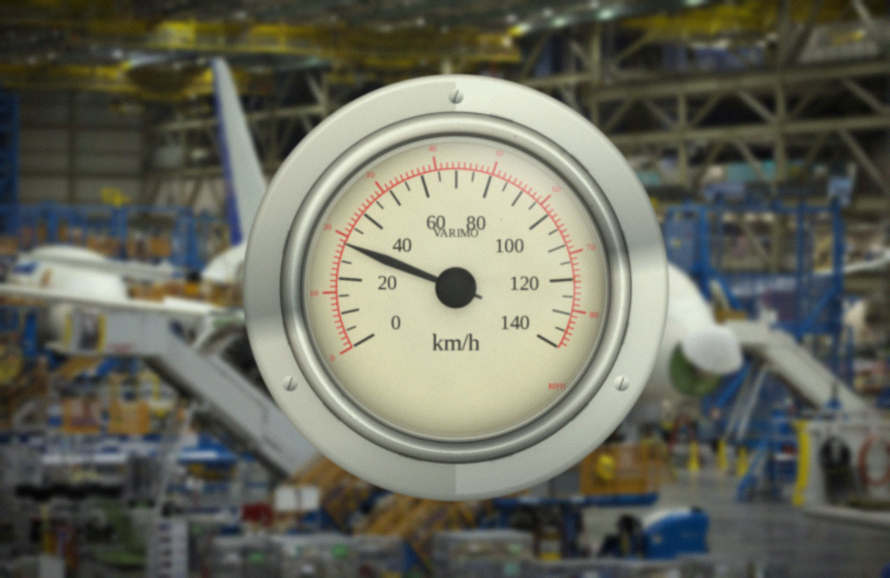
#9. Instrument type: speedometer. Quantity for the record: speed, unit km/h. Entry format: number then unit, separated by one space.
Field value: 30 km/h
